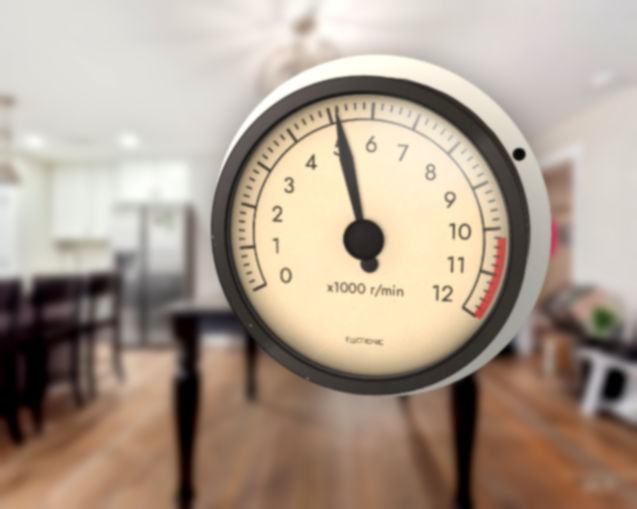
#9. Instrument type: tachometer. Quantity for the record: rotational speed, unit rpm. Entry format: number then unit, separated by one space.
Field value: 5200 rpm
